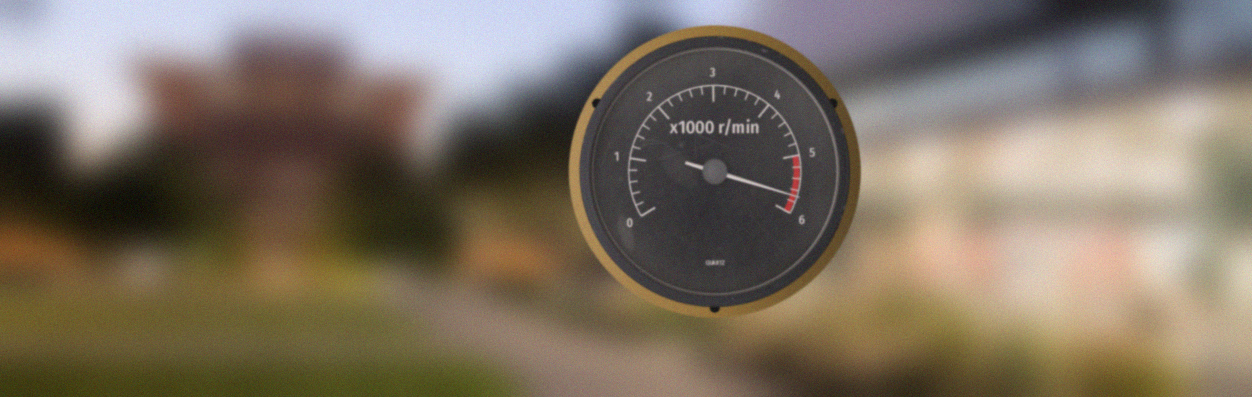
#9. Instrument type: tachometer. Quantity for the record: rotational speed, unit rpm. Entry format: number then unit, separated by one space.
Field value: 5700 rpm
